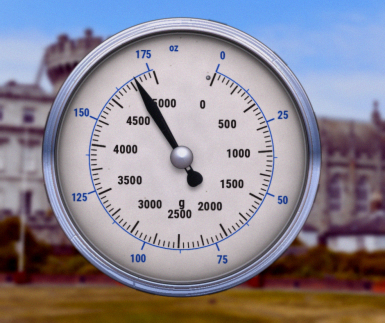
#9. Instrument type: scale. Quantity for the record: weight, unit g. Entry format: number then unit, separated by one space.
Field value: 4800 g
